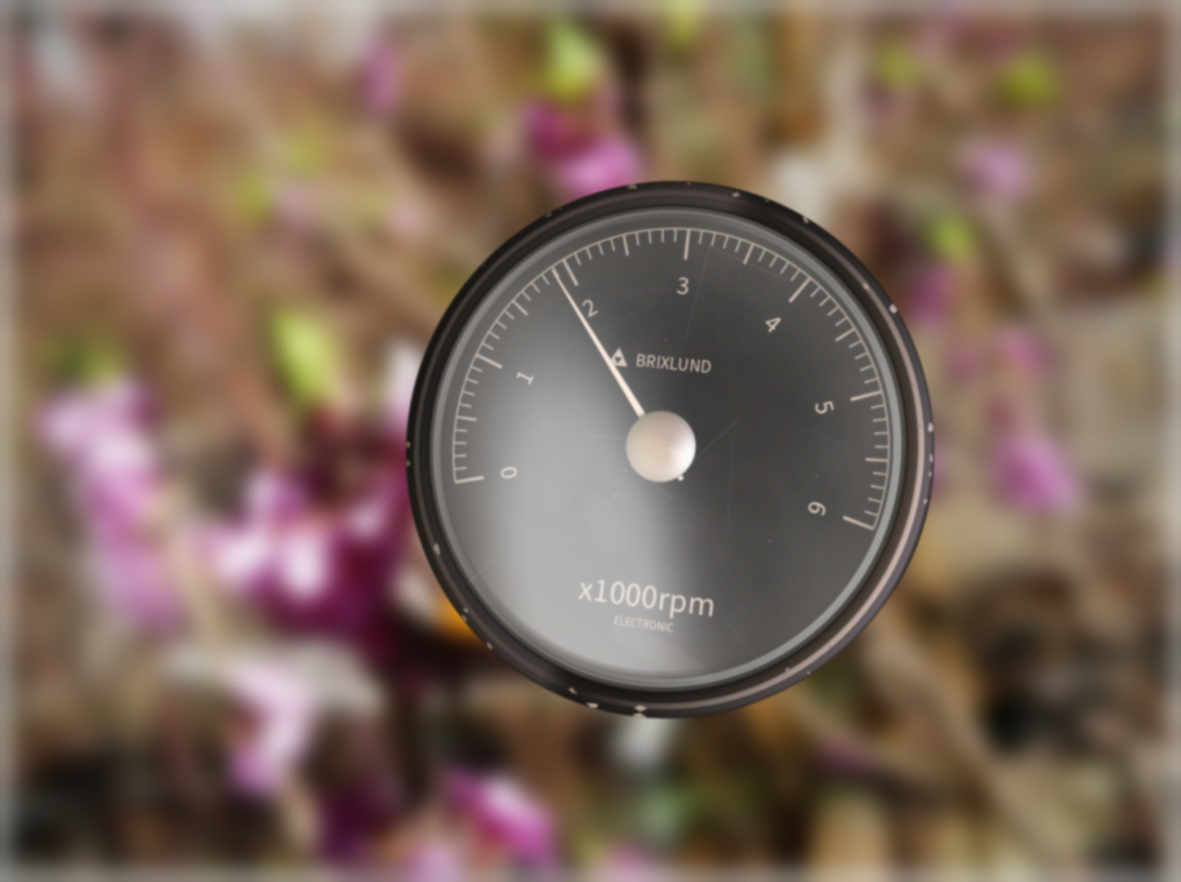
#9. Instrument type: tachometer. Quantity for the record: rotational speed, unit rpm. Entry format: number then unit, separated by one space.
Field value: 1900 rpm
